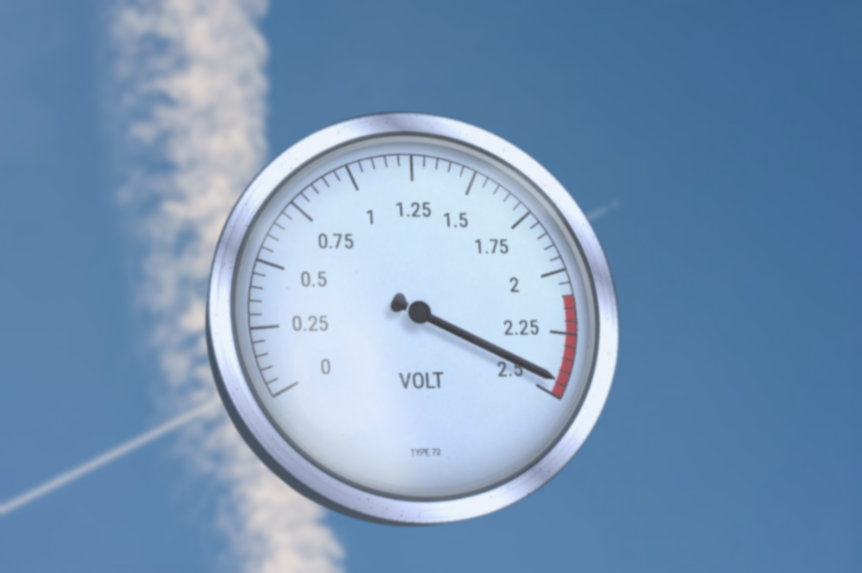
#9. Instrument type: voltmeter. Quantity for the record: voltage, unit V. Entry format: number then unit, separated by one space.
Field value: 2.45 V
